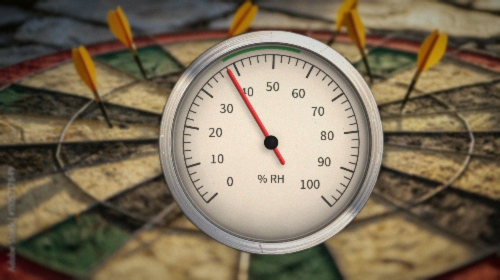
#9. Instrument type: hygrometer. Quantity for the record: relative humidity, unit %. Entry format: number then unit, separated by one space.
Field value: 38 %
